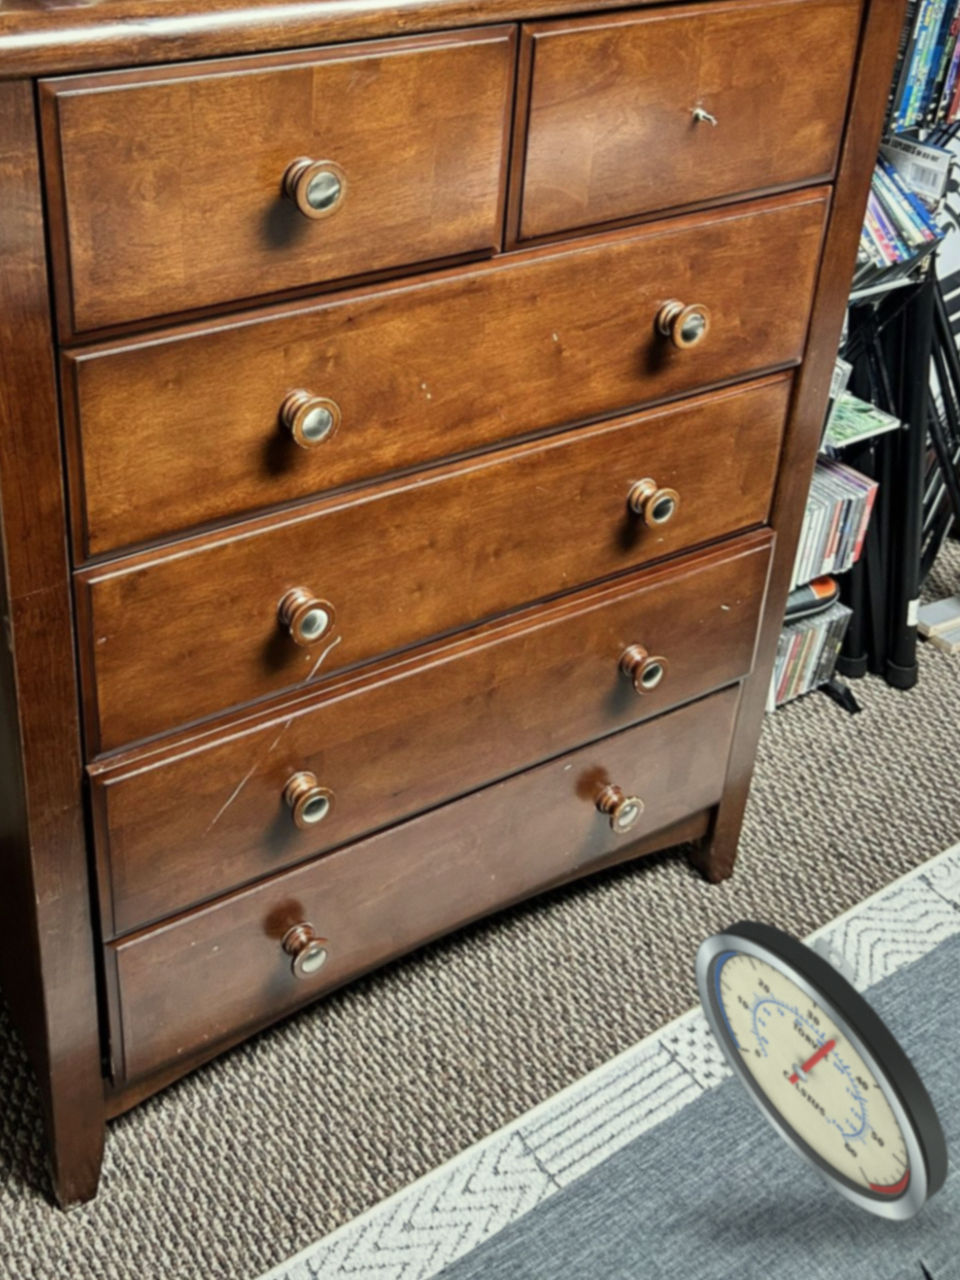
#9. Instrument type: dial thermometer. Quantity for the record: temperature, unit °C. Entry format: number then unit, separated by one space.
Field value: 34 °C
